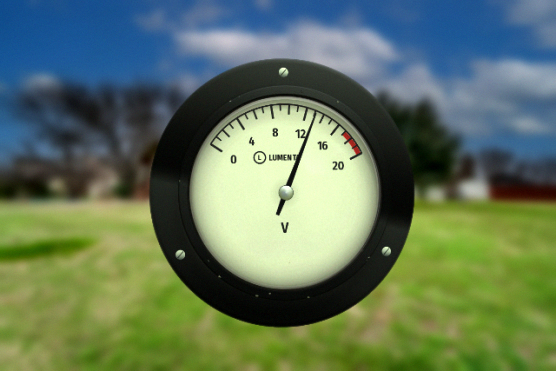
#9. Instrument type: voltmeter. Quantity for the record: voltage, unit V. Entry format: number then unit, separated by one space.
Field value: 13 V
